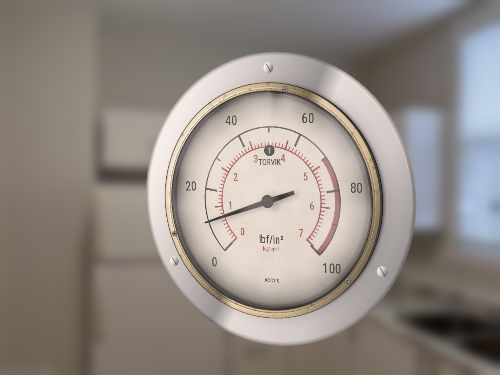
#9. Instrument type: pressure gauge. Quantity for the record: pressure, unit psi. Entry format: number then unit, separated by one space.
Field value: 10 psi
